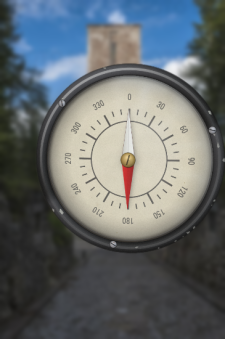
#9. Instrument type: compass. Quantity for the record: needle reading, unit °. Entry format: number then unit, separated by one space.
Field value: 180 °
